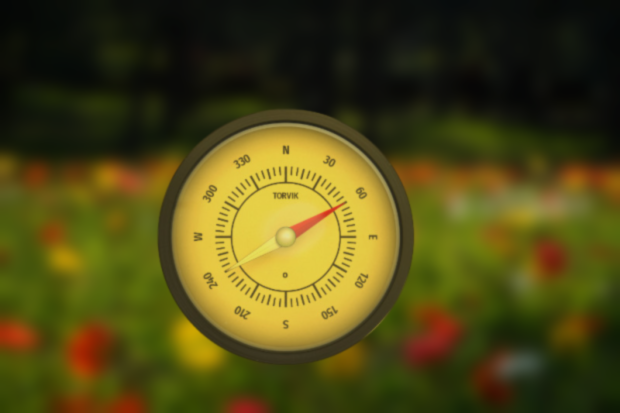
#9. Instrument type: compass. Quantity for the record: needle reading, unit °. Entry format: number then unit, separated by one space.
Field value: 60 °
